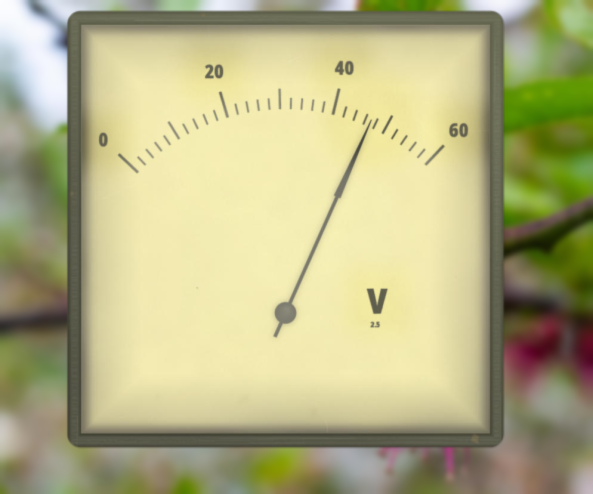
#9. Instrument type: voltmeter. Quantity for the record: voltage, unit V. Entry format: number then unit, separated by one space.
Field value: 47 V
